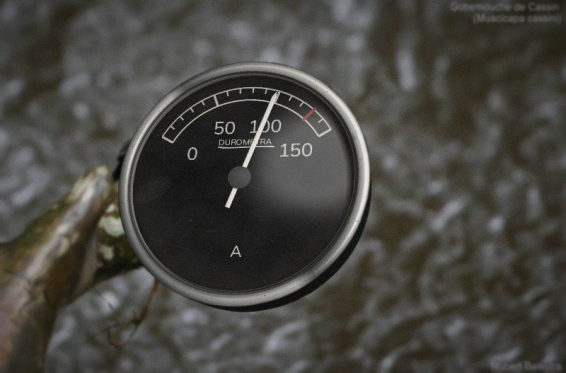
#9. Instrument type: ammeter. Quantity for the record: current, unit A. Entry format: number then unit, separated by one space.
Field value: 100 A
